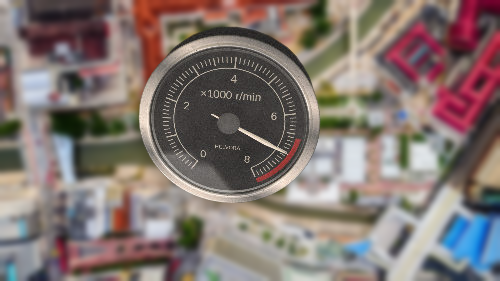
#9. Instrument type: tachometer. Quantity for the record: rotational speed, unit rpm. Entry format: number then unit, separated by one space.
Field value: 7000 rpm
